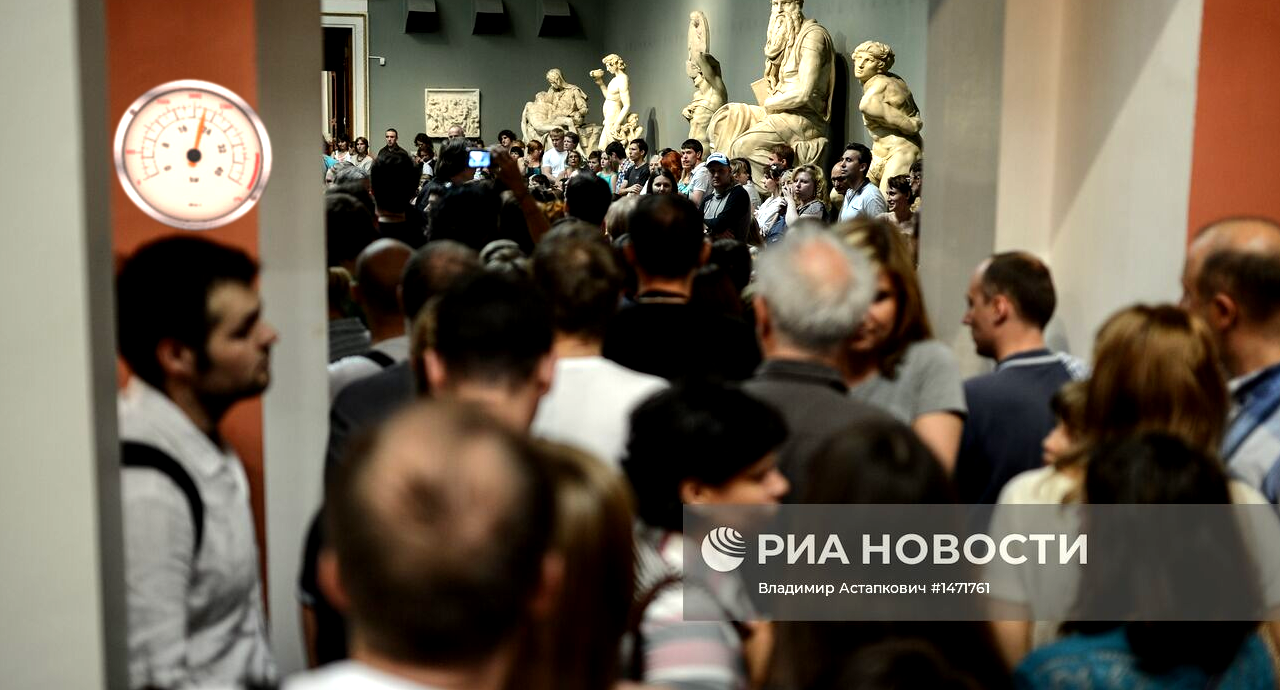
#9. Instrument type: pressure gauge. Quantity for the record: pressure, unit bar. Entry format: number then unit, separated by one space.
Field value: 22 bar
